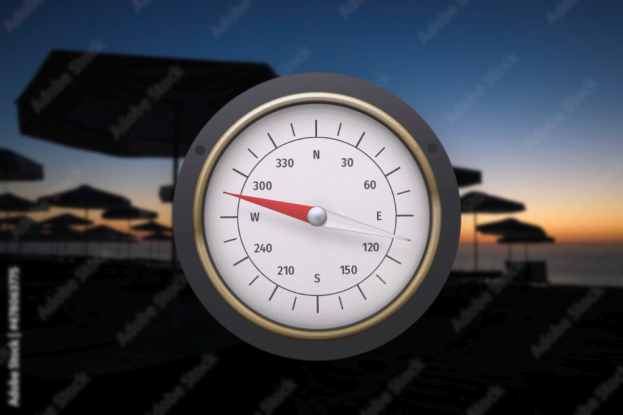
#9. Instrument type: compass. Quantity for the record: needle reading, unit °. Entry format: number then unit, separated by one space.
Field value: 285 °
